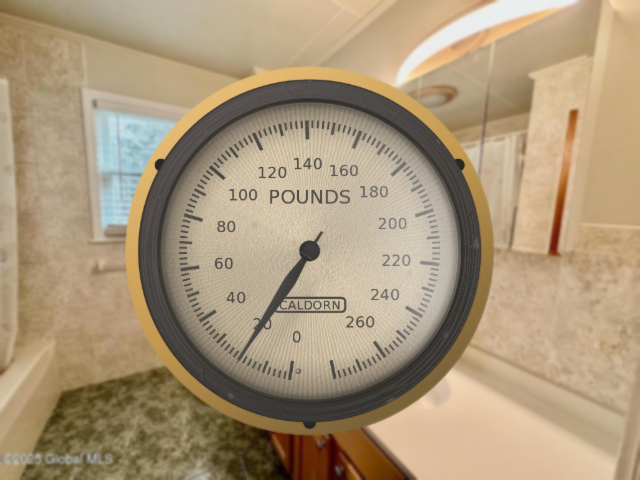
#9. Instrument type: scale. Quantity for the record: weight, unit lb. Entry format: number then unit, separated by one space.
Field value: 20 lb
